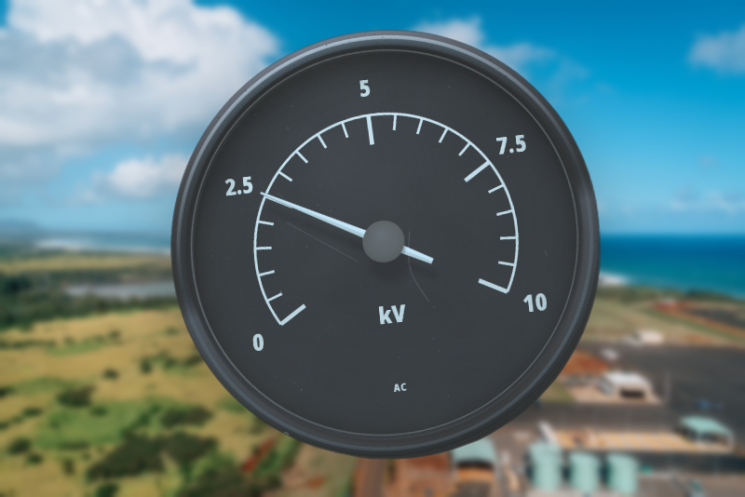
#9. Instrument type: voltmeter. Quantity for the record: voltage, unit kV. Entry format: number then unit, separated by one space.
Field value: 2.5 kV
